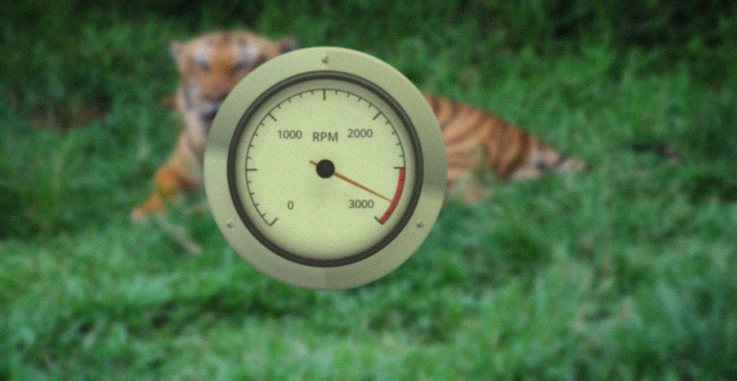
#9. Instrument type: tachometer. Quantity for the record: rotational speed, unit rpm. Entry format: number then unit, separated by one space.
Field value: 2800 rpm
